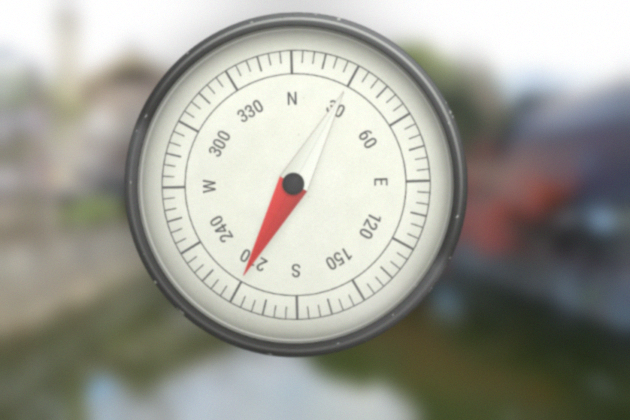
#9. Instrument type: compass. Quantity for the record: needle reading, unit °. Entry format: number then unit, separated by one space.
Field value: 210 °
